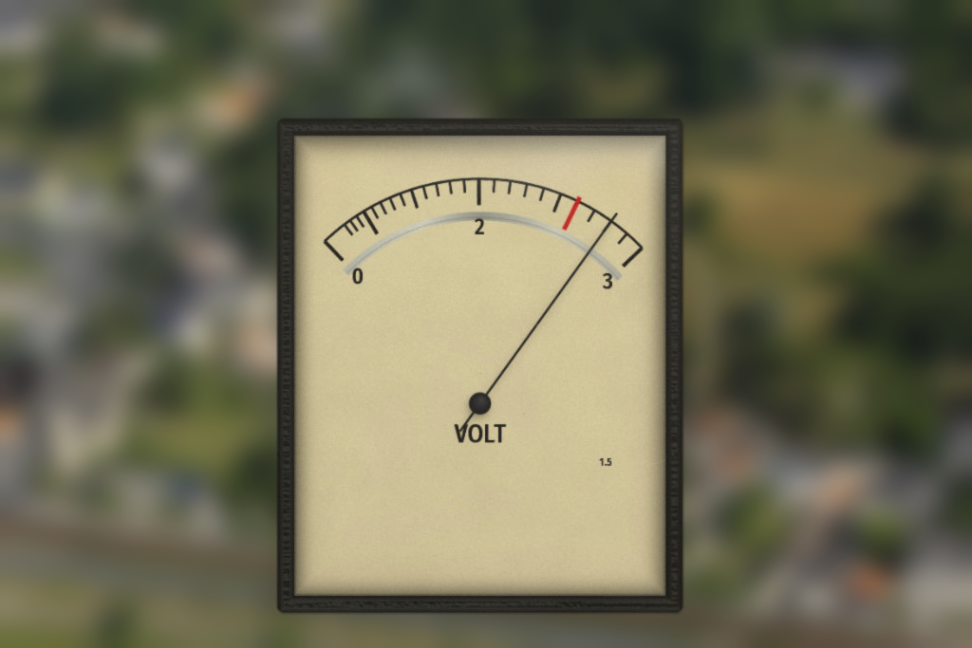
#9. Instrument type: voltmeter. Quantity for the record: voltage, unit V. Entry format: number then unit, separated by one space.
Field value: 2.8 V
